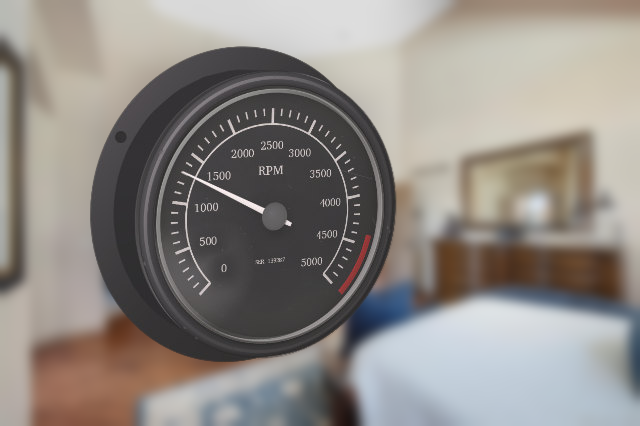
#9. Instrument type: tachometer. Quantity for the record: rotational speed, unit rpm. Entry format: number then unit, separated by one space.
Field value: 1300 rpm
